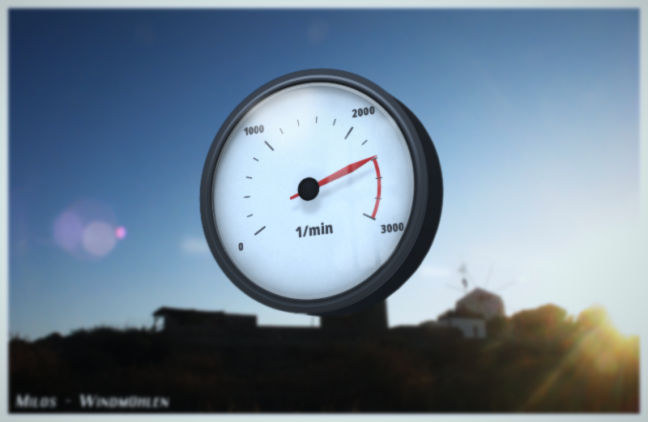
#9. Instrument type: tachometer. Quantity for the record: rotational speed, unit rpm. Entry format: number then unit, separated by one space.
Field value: 2400 rpm
